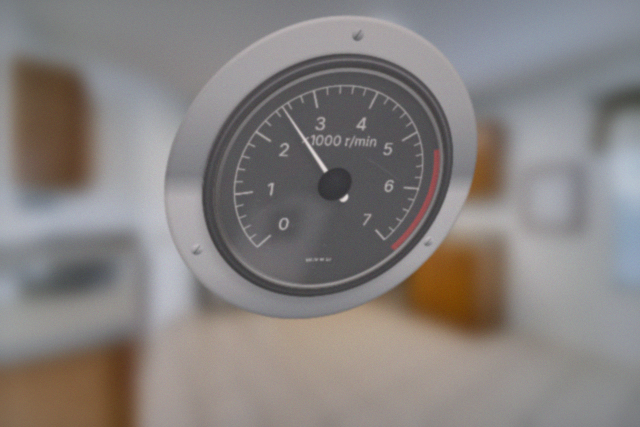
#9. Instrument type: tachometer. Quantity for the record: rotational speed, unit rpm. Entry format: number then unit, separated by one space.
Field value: 2500 rpm
